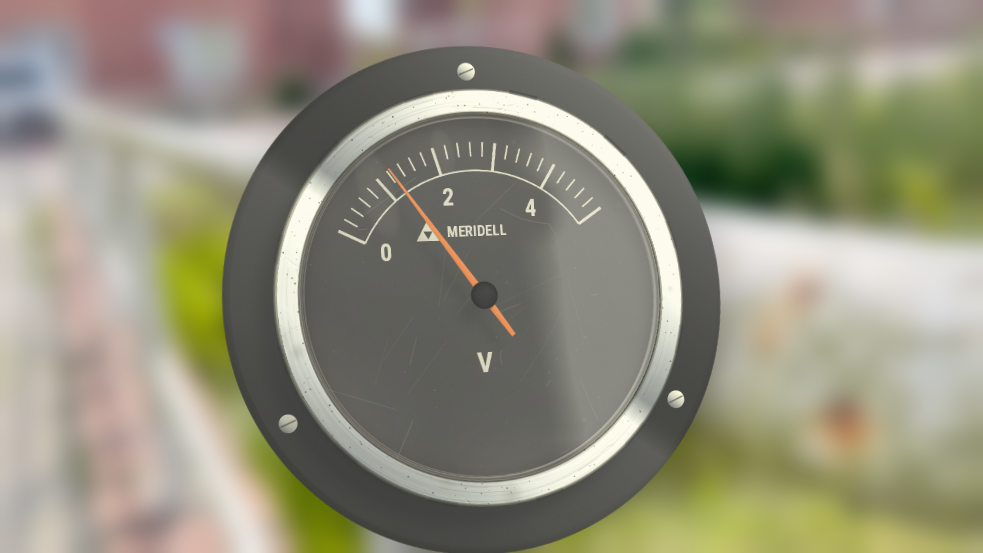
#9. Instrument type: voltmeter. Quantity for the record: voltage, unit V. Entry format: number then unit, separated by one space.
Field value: 1.2 V
